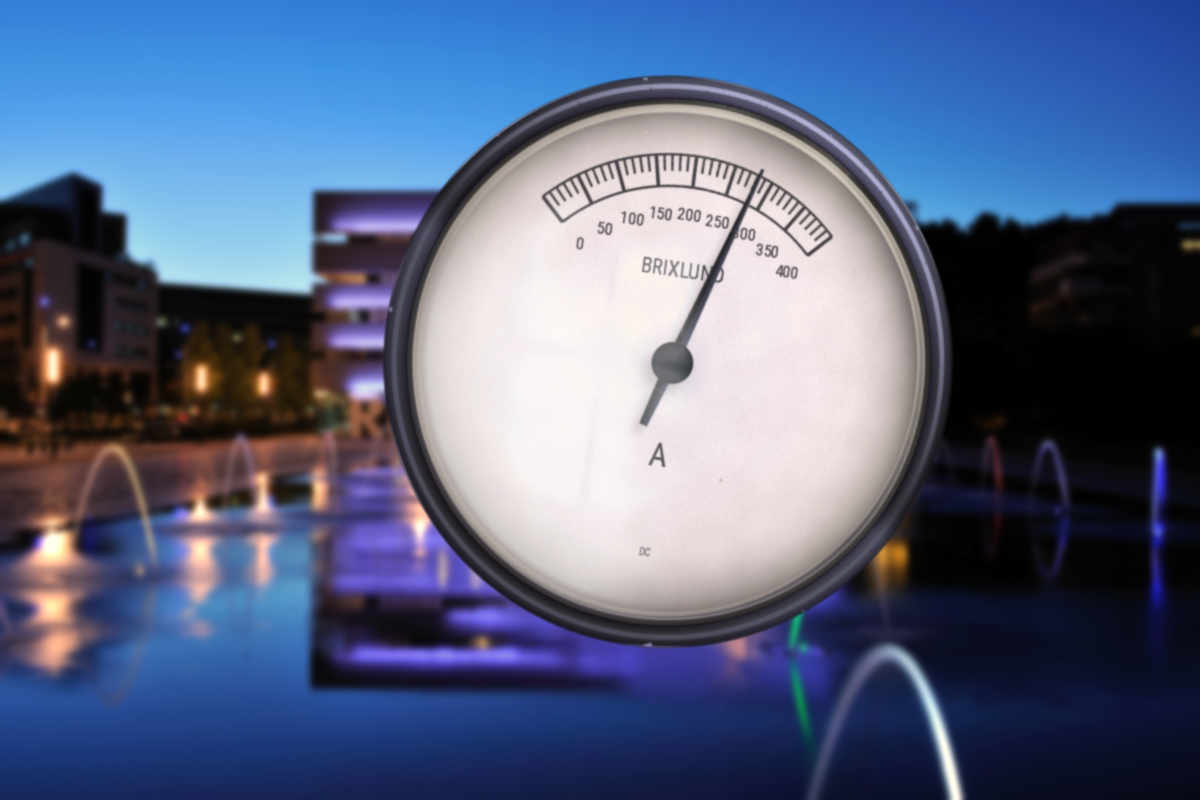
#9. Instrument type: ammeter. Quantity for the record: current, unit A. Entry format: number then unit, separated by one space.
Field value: 280 A
